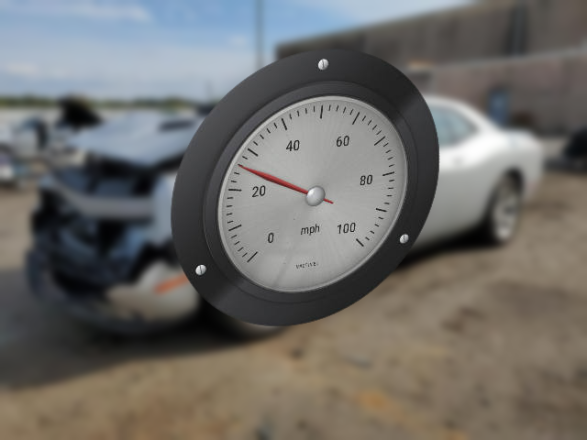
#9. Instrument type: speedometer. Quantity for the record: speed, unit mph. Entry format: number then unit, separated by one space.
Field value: 26 mph
